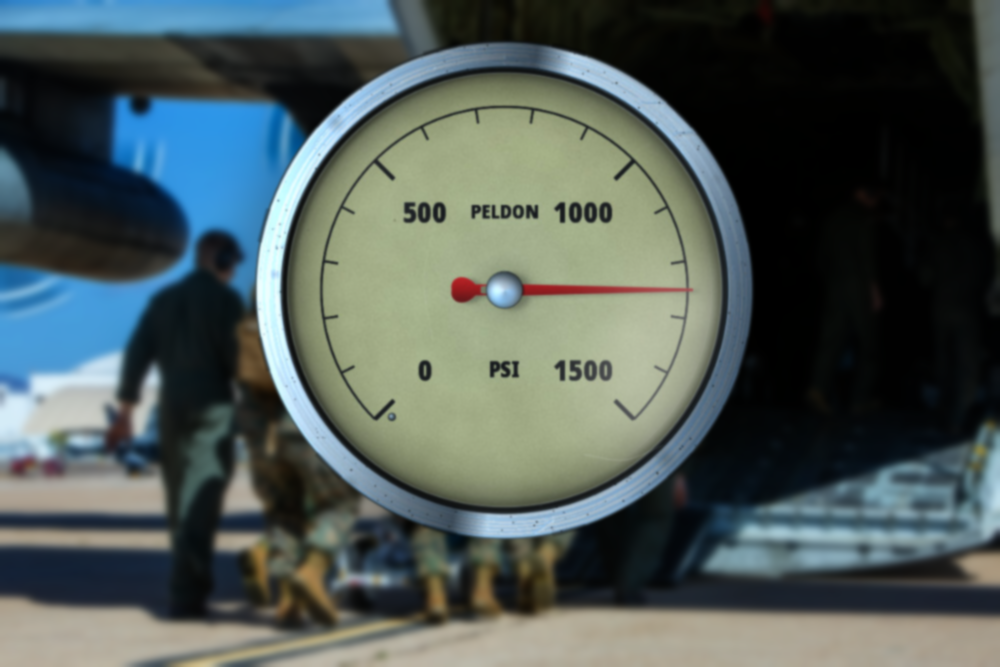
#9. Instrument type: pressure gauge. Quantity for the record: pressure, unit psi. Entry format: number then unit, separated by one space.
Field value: 1250 psi
